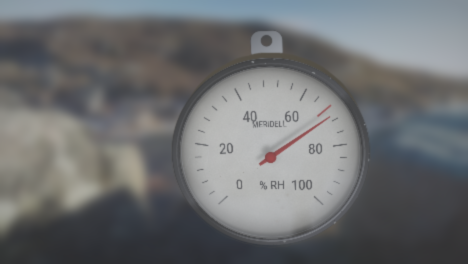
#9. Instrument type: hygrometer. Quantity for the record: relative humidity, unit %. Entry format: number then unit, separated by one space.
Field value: 70 %
